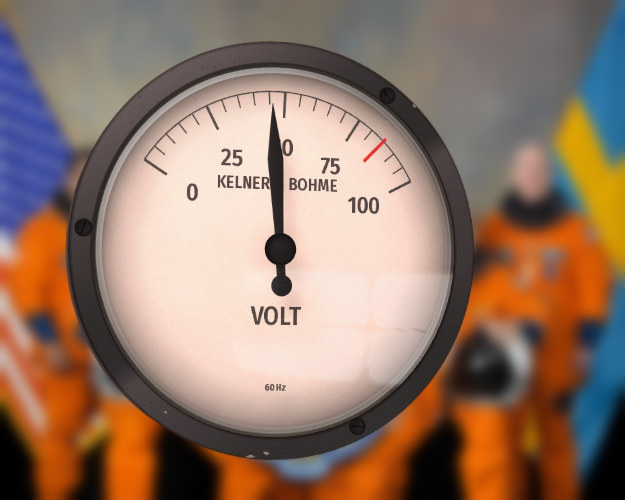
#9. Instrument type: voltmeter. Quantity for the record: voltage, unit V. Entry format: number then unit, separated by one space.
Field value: 45 V
